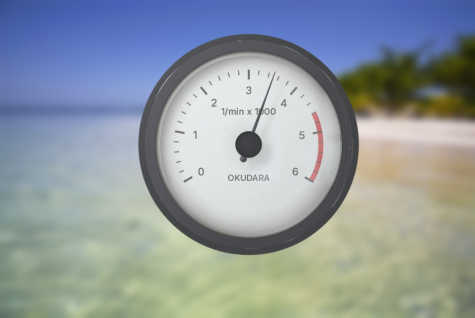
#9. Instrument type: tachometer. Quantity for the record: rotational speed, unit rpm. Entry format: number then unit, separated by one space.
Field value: 3500 rpm
